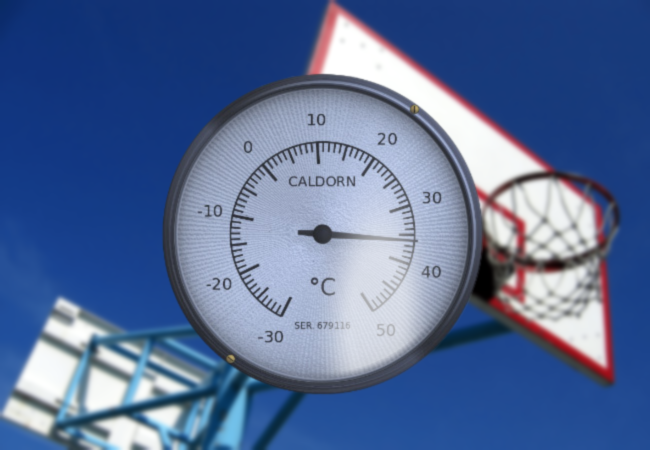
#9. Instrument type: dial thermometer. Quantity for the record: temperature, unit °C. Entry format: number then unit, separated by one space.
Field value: 36 °C
